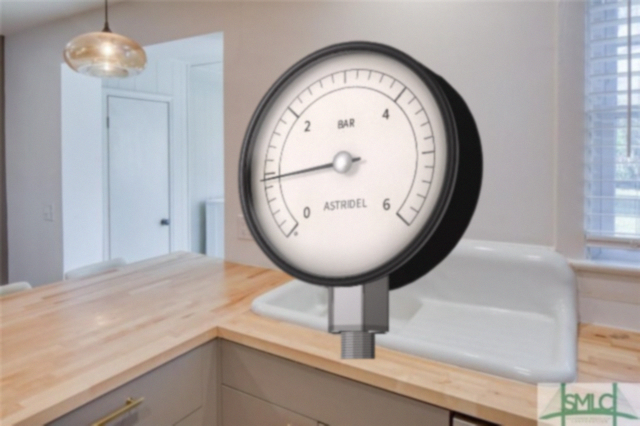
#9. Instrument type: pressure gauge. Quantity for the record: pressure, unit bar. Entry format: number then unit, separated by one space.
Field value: 0.9 bar
